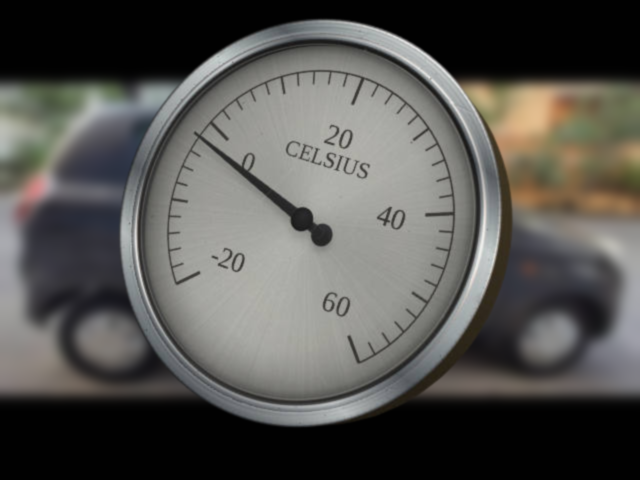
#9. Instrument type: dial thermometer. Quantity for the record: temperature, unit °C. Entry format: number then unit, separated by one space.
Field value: -2 °C
